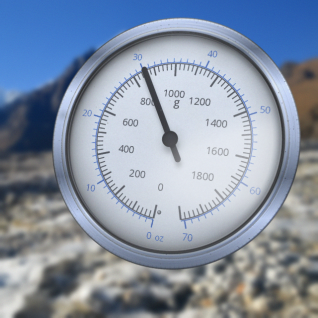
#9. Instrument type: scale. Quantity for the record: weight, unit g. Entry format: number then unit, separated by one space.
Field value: 860 g
